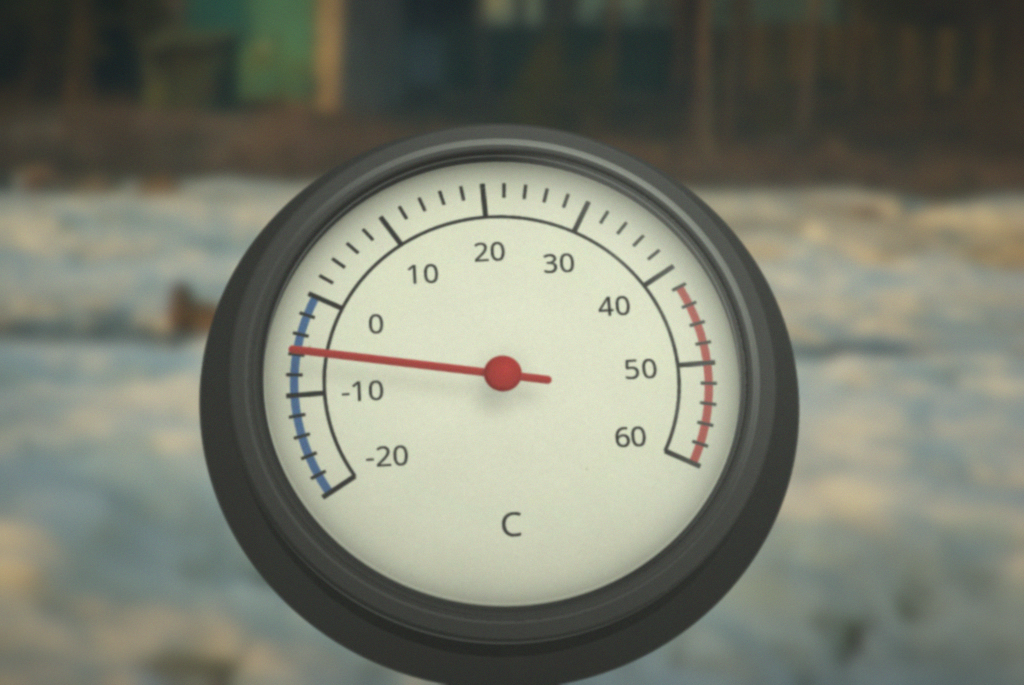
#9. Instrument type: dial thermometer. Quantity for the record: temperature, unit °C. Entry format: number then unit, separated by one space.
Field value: -6 °C
